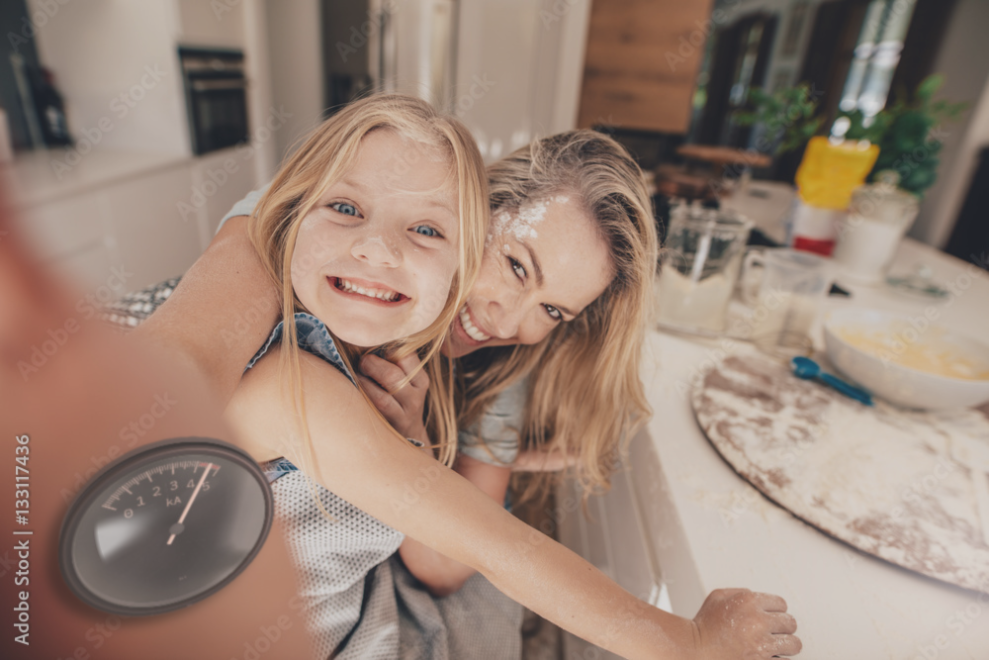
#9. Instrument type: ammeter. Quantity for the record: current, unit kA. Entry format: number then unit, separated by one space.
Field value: 4.5 kA
